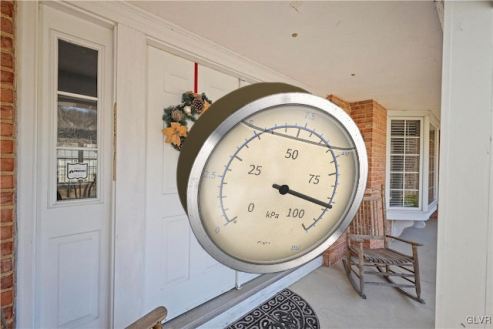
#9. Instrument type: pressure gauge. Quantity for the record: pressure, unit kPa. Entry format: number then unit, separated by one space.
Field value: 87.5 kPa
